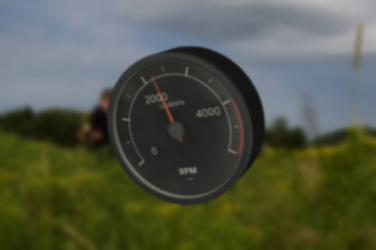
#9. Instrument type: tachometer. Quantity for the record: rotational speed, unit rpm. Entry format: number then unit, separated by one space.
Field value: 2250 rpm
